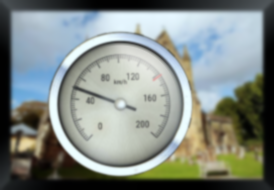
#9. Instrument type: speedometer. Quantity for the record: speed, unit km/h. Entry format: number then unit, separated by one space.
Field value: 50 km/h
